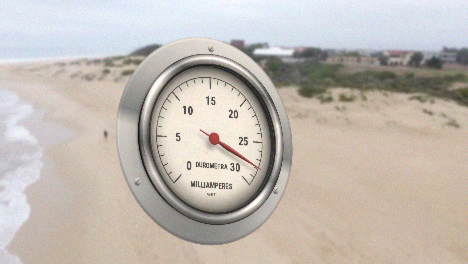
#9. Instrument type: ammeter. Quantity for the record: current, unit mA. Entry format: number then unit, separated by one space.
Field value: 28 mA
